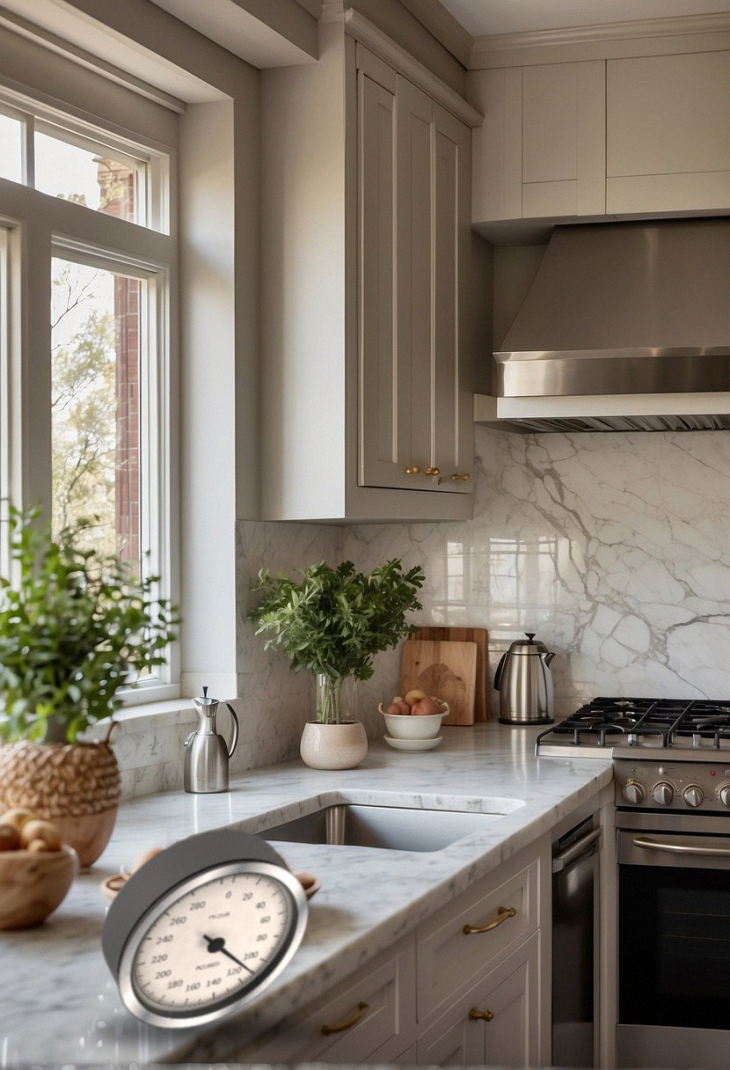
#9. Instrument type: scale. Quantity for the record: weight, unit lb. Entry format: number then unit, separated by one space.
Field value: 110 lb
